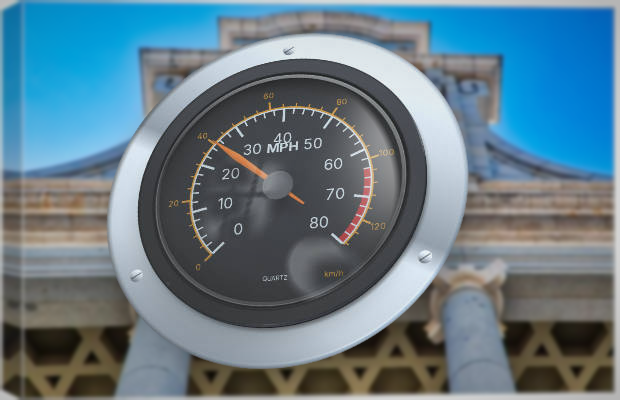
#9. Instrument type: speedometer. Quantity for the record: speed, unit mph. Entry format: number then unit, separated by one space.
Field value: 25 mph
